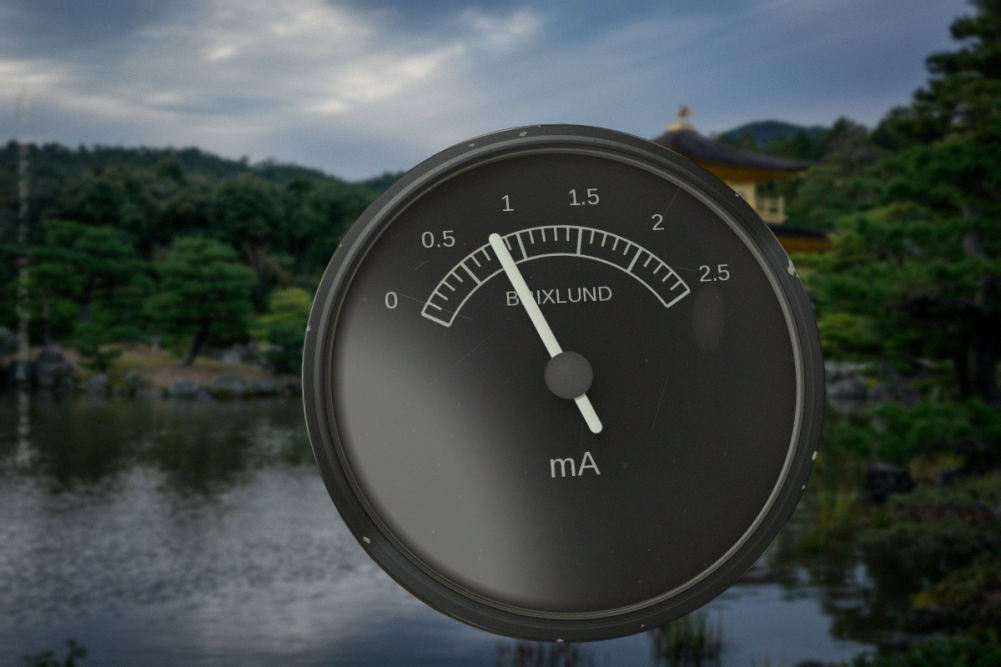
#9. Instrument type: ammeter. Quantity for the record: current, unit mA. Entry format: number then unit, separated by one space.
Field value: 0.8 mA
